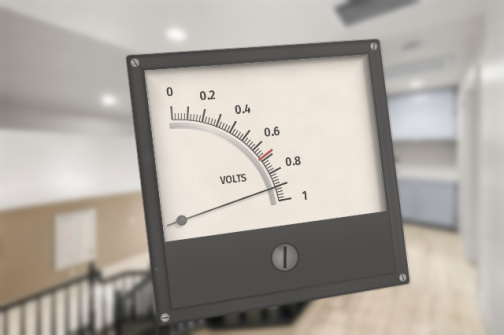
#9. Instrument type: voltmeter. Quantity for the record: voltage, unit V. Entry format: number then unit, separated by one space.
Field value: 0.9 V
